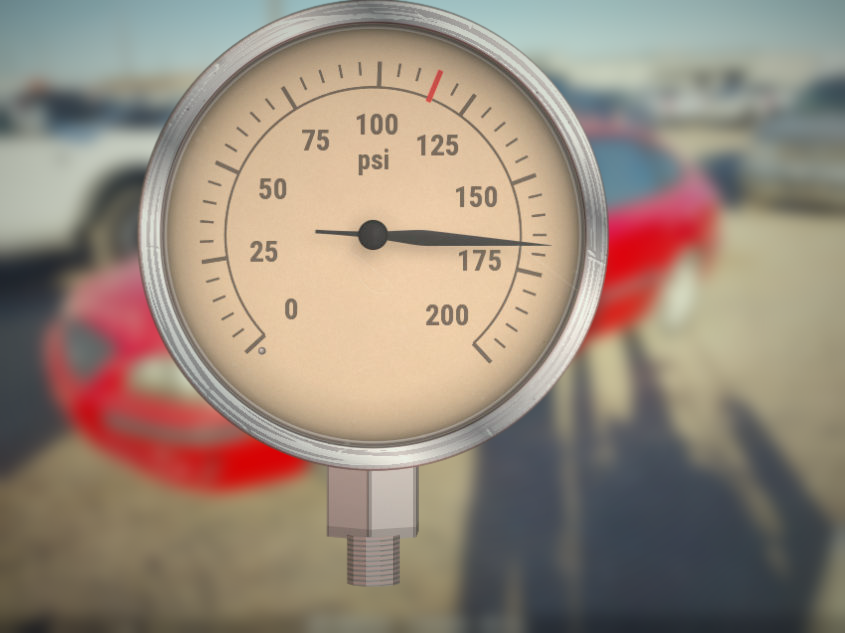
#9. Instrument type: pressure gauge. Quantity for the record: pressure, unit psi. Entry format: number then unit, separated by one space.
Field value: 167.5 psi
